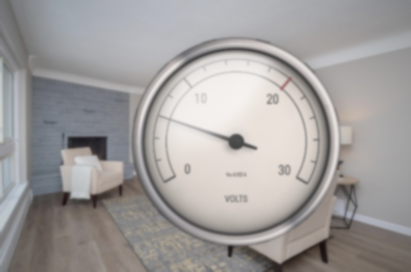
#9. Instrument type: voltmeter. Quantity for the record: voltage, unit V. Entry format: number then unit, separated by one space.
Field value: 6 V
